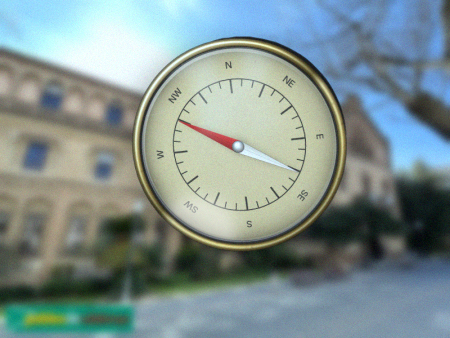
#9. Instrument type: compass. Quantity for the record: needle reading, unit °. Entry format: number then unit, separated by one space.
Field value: 300 °
